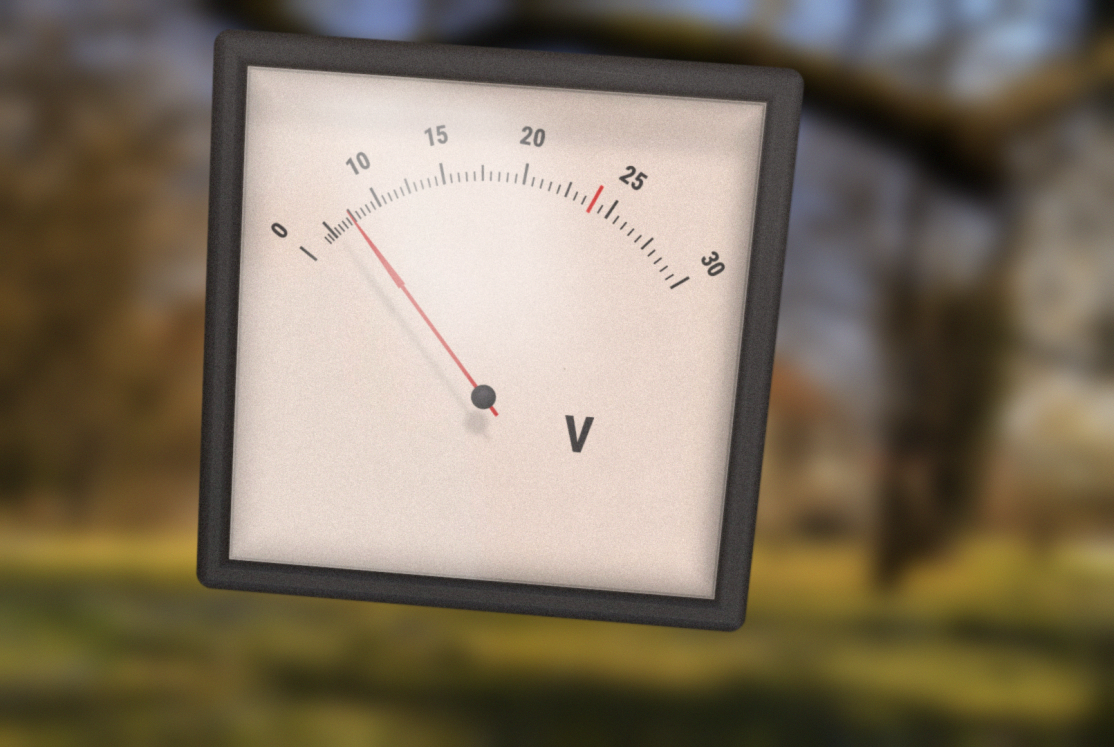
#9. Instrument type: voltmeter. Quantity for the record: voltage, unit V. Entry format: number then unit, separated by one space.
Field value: 7.5 V
